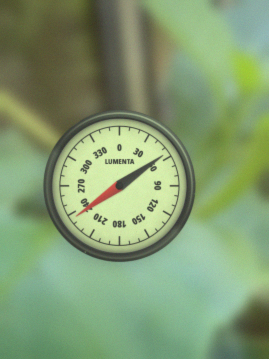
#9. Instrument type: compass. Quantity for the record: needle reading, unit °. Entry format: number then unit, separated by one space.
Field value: 235 °
